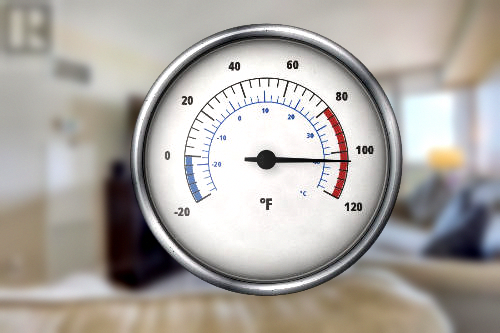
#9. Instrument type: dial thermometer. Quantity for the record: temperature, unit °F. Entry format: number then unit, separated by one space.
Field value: 104 °F
